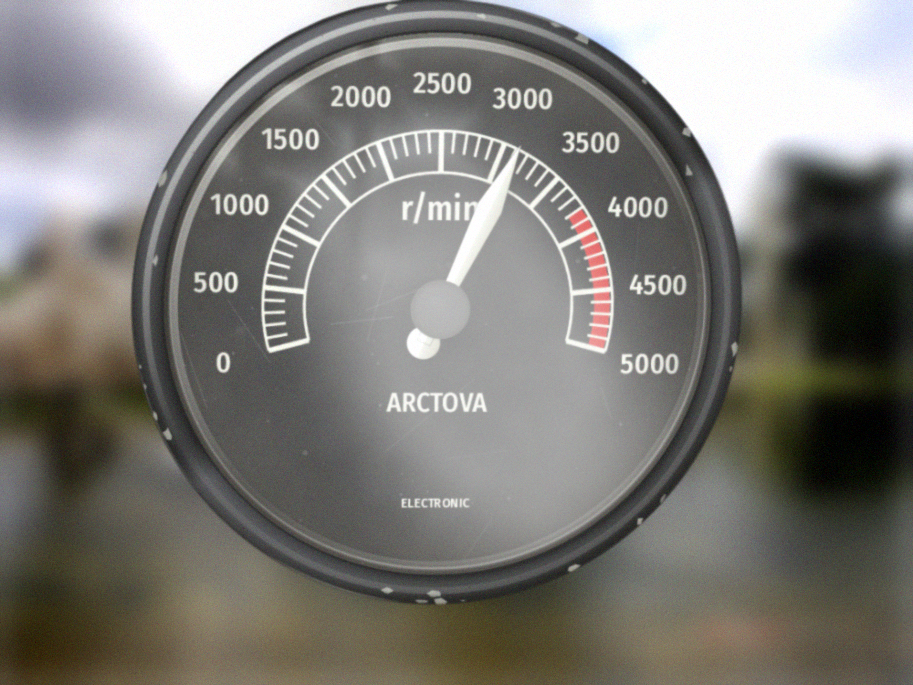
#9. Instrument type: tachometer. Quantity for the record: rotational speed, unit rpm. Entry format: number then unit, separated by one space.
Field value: 3100 rpm
